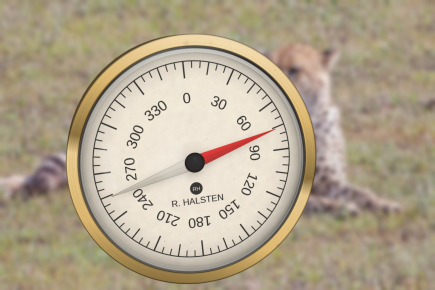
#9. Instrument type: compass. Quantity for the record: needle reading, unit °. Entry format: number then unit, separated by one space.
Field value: 75 °
